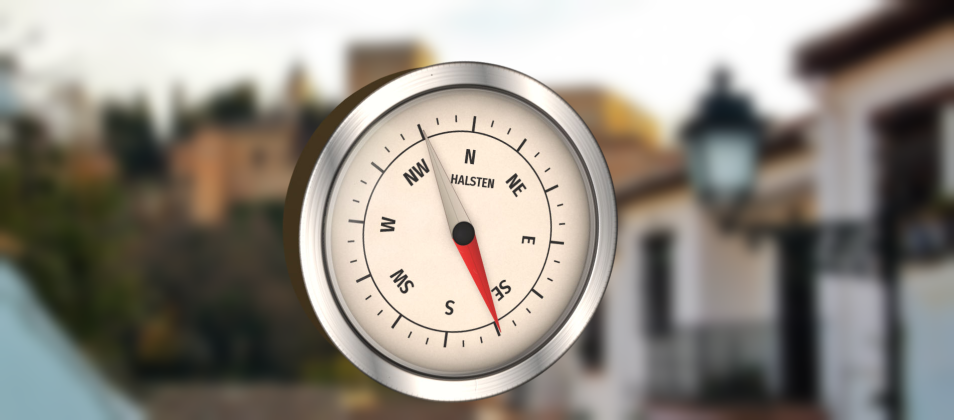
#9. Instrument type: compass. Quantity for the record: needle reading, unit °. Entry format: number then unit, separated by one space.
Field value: 150 °
